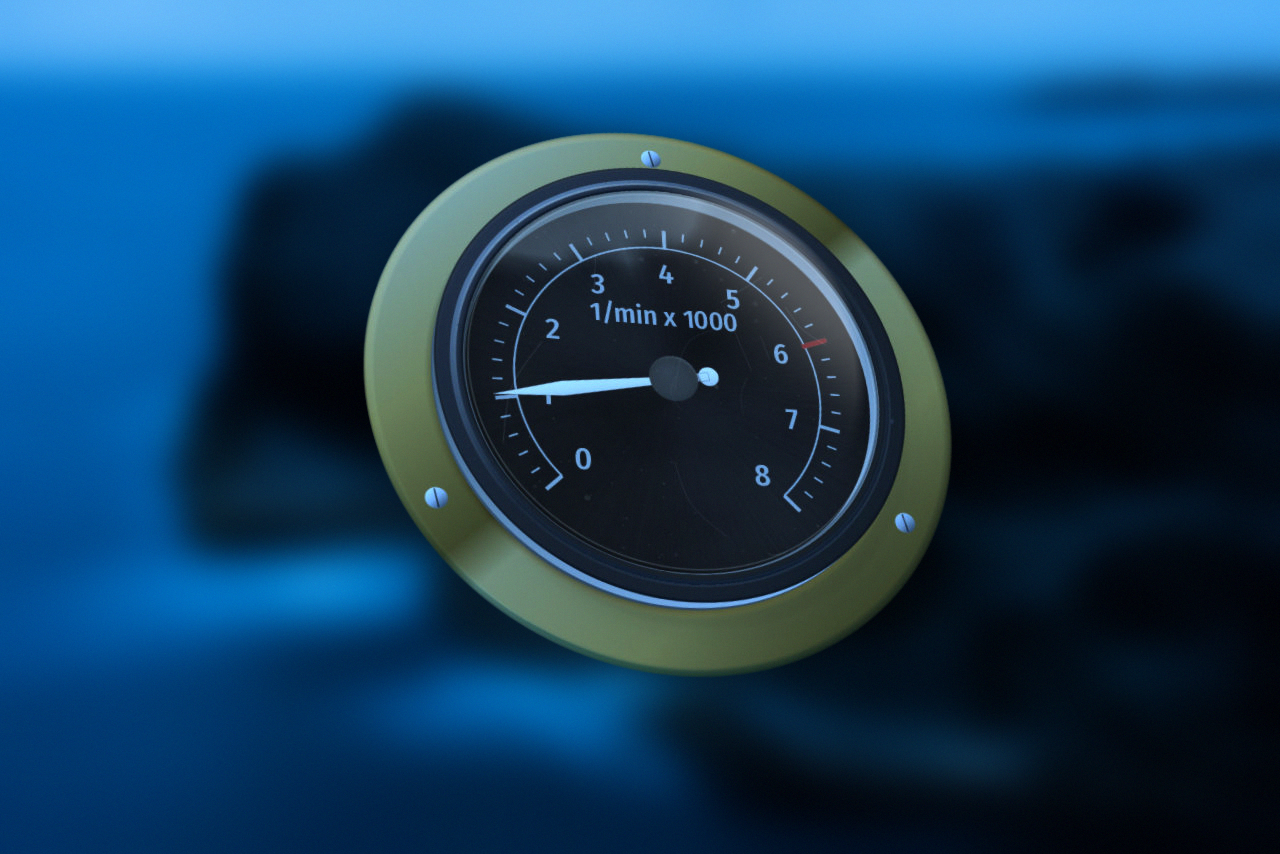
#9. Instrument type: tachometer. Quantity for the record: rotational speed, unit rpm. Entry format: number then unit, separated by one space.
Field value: 1000 rpm
